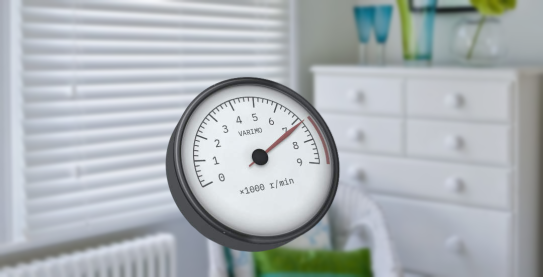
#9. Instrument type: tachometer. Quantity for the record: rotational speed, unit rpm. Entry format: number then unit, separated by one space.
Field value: 7200 rpm
